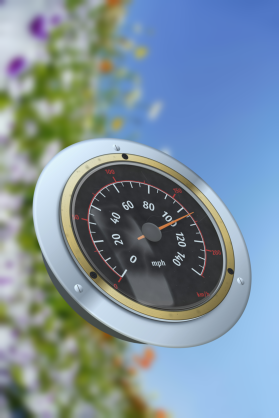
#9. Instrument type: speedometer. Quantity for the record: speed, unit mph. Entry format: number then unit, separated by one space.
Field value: 105 mph
